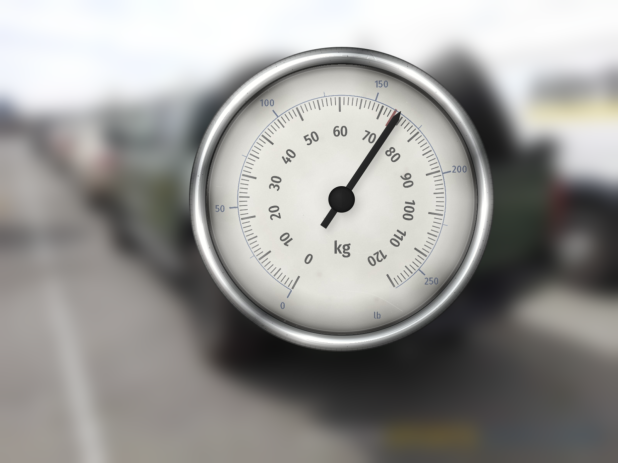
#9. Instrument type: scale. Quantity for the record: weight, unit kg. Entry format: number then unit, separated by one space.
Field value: 74 kg
